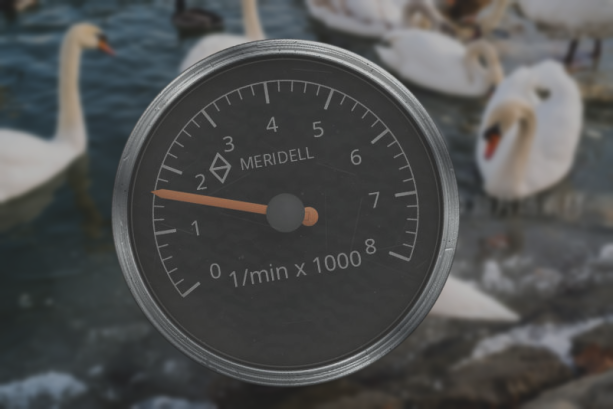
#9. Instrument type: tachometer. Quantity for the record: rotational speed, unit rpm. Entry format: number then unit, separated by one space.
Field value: 1600 rpm
